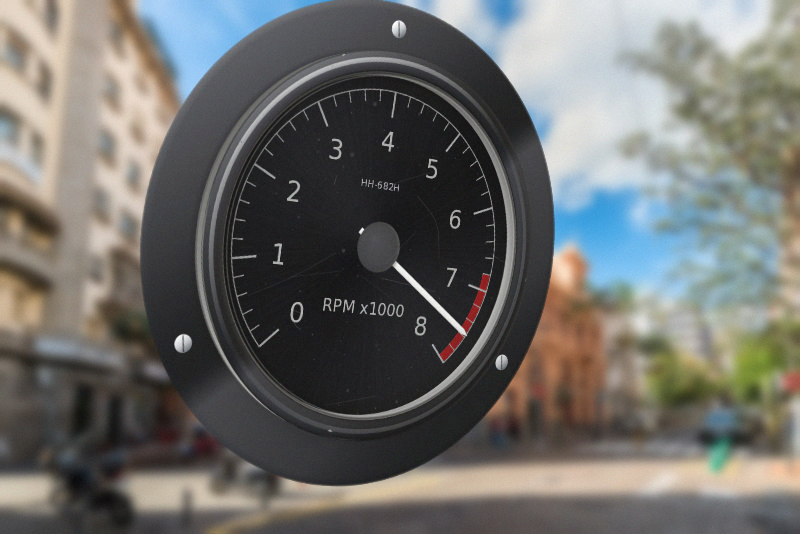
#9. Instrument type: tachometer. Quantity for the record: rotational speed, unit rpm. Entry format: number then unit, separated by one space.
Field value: 7600 rpm
